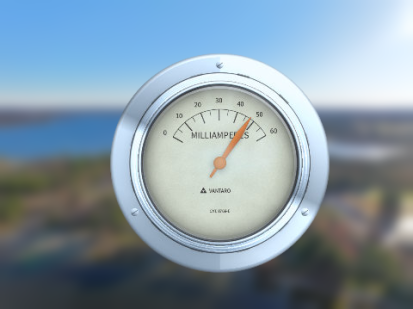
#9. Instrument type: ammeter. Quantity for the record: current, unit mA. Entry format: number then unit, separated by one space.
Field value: 47.5 mA
